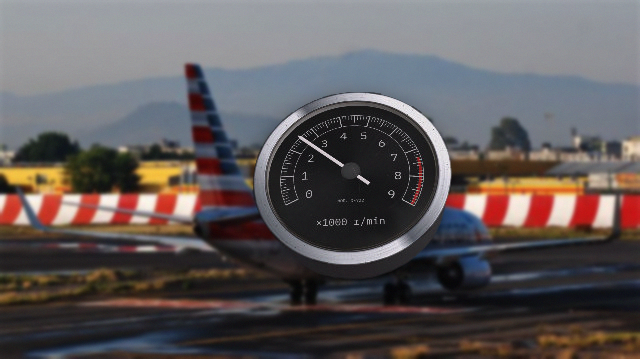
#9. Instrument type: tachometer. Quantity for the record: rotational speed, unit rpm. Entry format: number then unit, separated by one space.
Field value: 2500 rpm
